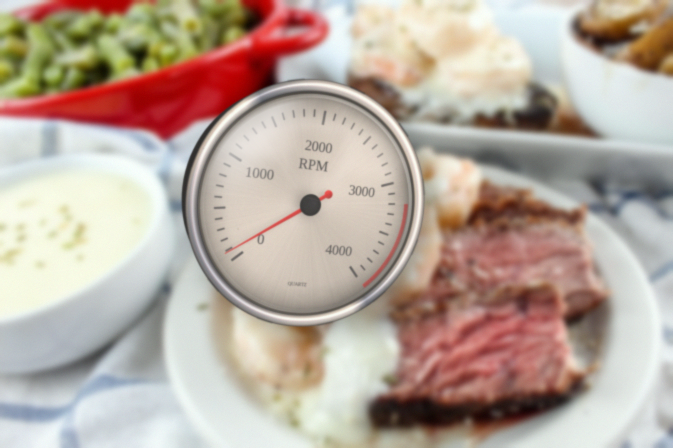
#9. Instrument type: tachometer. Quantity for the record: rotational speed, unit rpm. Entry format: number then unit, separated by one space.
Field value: 100 rpm
